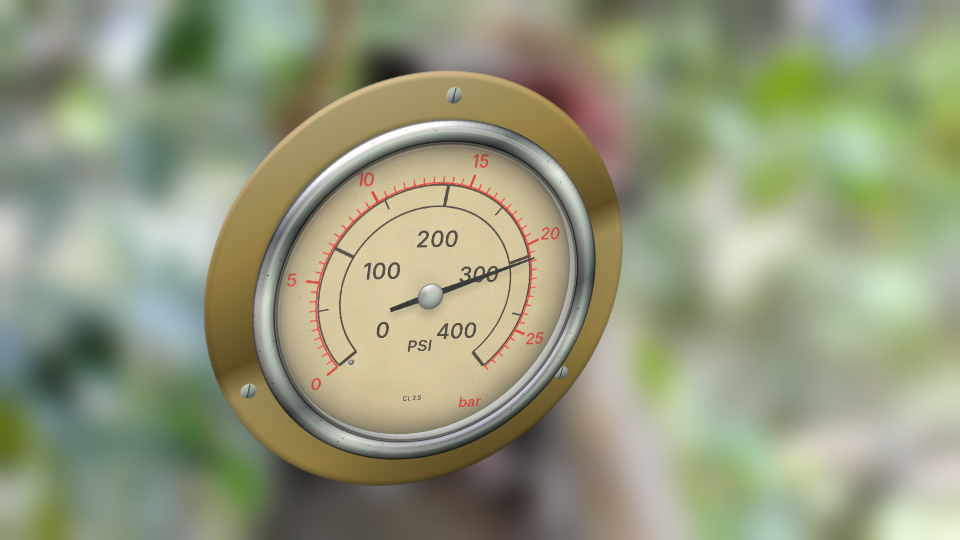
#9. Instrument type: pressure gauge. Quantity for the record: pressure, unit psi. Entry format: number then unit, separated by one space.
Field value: 300 psi
